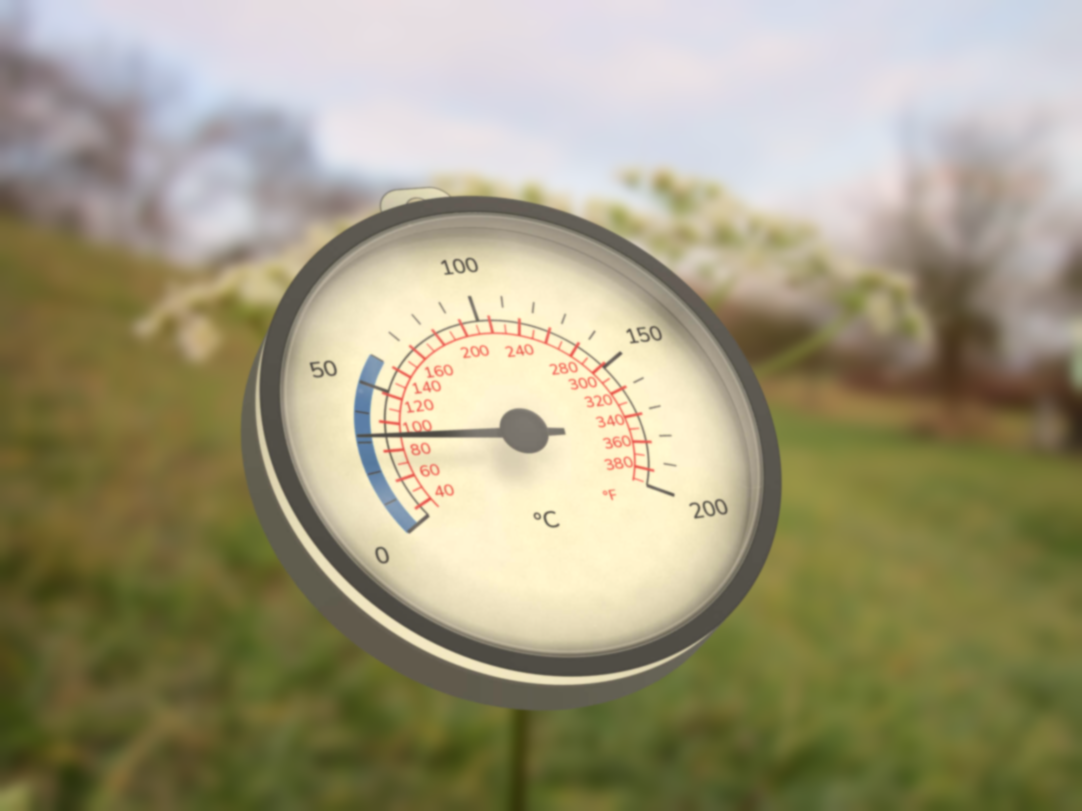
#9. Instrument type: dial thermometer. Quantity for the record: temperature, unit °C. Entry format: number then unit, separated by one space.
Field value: 30 °C
